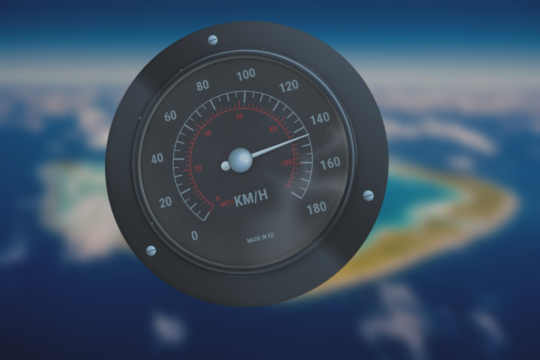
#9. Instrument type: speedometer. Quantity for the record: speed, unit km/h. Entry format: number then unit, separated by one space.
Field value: 145 km/h
